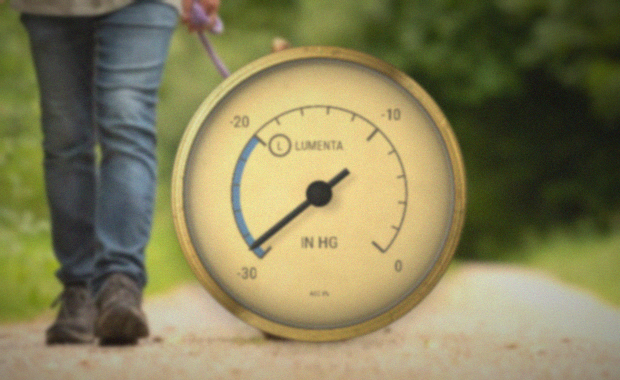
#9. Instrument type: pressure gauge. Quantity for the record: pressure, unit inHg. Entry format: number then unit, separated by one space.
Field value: -29 inHg
